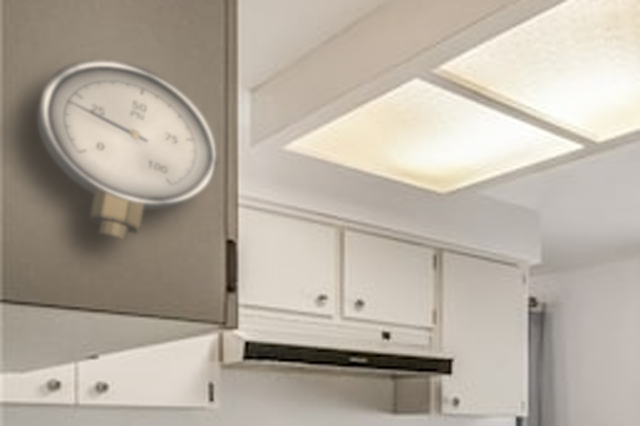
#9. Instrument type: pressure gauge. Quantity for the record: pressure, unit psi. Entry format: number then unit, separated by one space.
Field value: 20 psi
